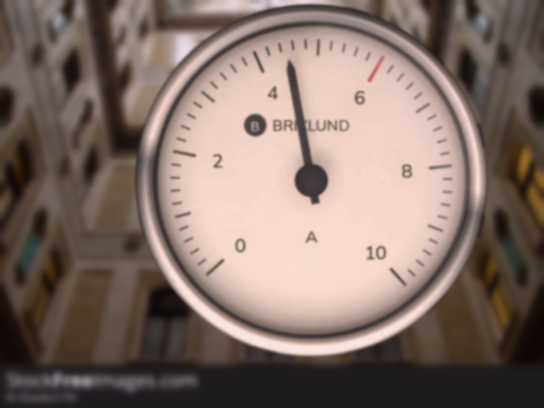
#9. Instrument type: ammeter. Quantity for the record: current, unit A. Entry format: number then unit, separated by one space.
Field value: 4.5 A
